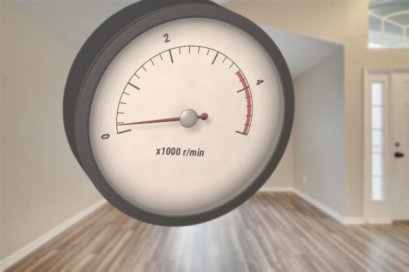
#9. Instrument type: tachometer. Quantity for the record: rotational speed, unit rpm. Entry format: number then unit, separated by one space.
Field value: 200 rpm
